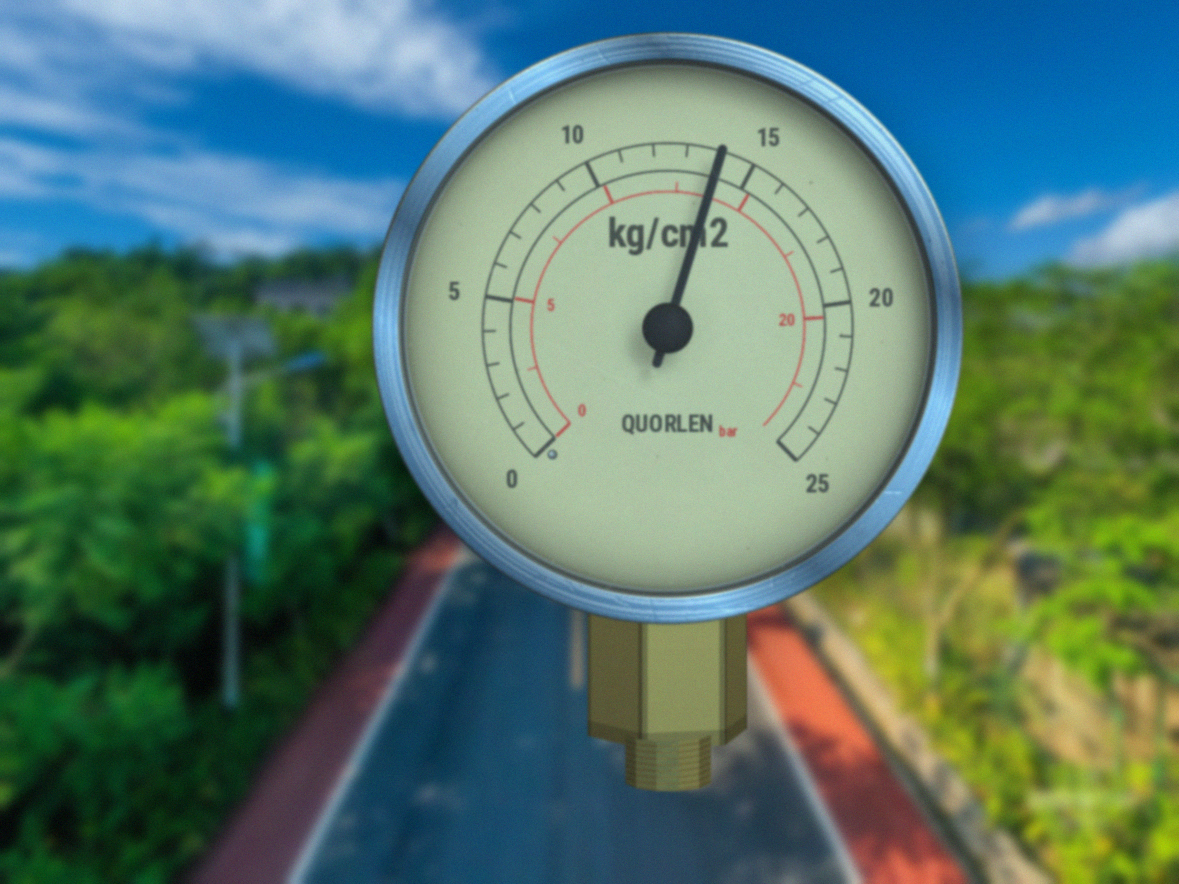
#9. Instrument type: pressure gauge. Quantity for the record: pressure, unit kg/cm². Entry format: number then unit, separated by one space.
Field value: 14 kg/cm²
